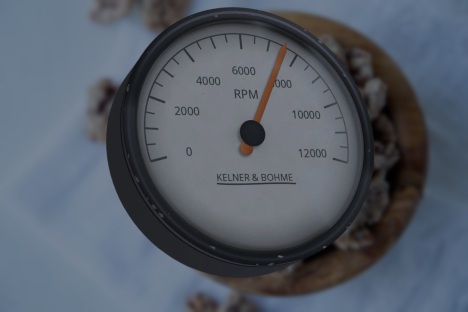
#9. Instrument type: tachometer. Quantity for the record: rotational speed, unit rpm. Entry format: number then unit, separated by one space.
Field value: 7500 rpm
